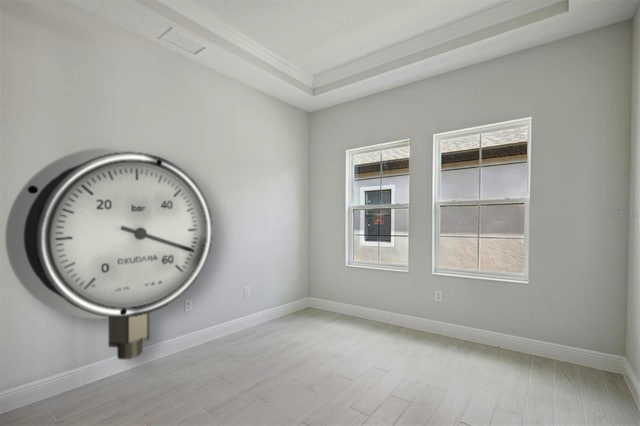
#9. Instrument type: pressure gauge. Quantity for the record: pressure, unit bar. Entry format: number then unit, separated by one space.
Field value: 55 bar
